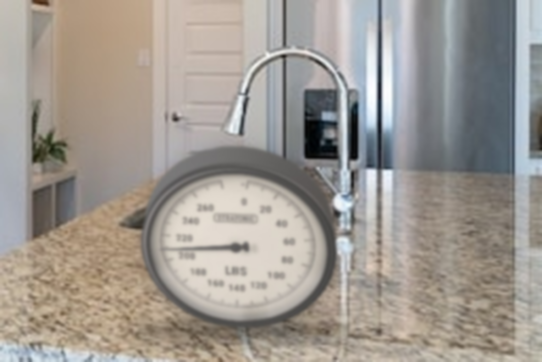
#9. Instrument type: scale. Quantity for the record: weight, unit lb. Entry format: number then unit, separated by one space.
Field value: 210 lb
